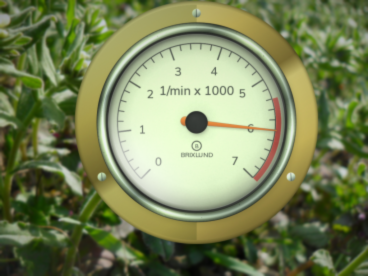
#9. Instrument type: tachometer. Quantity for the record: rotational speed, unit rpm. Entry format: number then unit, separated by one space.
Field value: 6000 rpm
